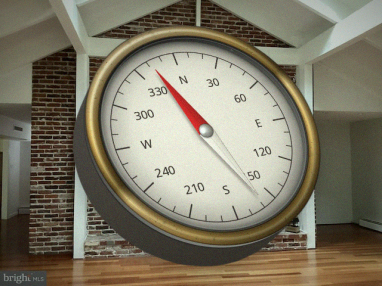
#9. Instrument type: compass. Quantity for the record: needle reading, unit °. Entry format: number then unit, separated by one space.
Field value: 340 °
